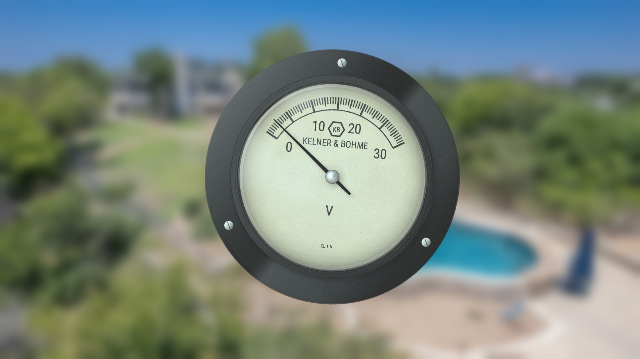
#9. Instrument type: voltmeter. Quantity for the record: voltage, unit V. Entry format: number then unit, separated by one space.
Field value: 2.5 V
